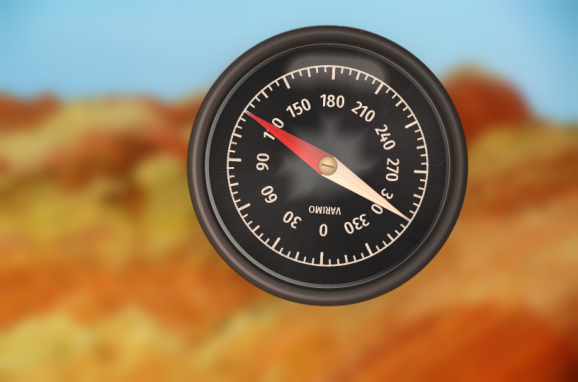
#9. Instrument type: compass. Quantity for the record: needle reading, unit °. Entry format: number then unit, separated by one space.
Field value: 120 °
